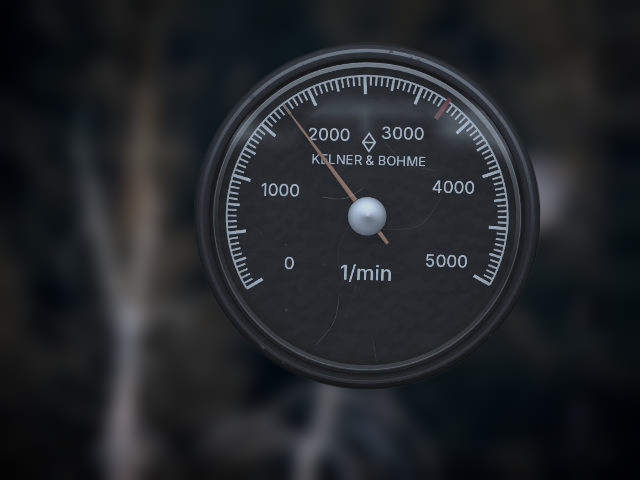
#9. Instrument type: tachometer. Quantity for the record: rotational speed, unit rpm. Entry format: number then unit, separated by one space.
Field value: 1750 rpm
